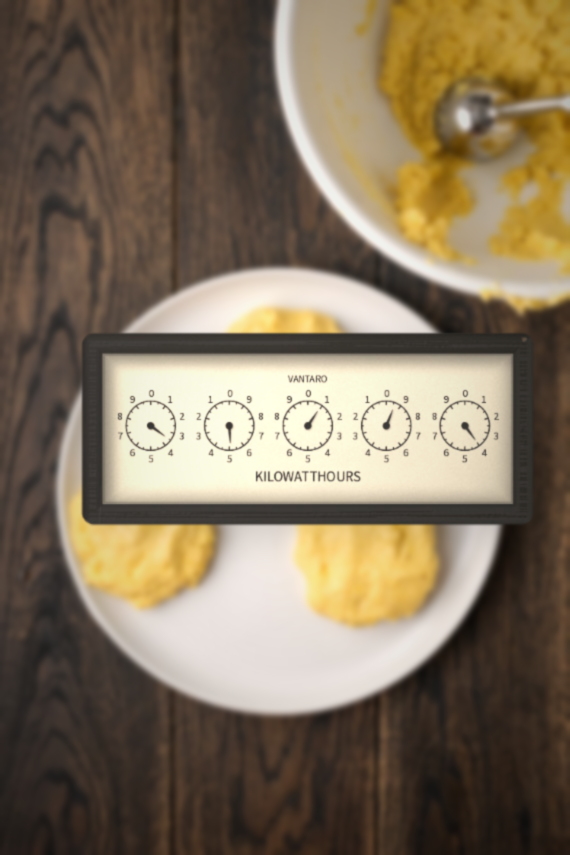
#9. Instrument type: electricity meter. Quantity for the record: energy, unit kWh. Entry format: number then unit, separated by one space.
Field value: 35094 kWh
